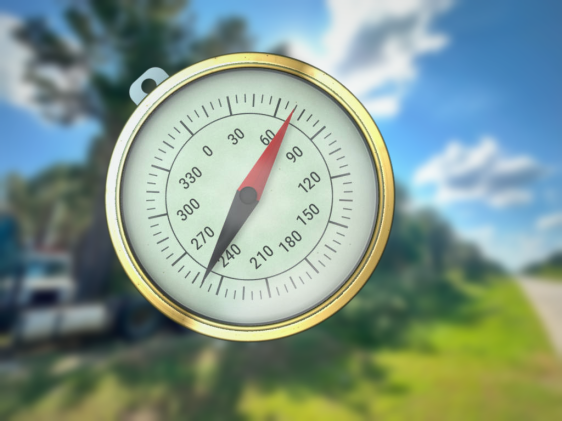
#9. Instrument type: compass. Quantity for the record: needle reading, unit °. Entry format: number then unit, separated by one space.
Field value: 70 °
